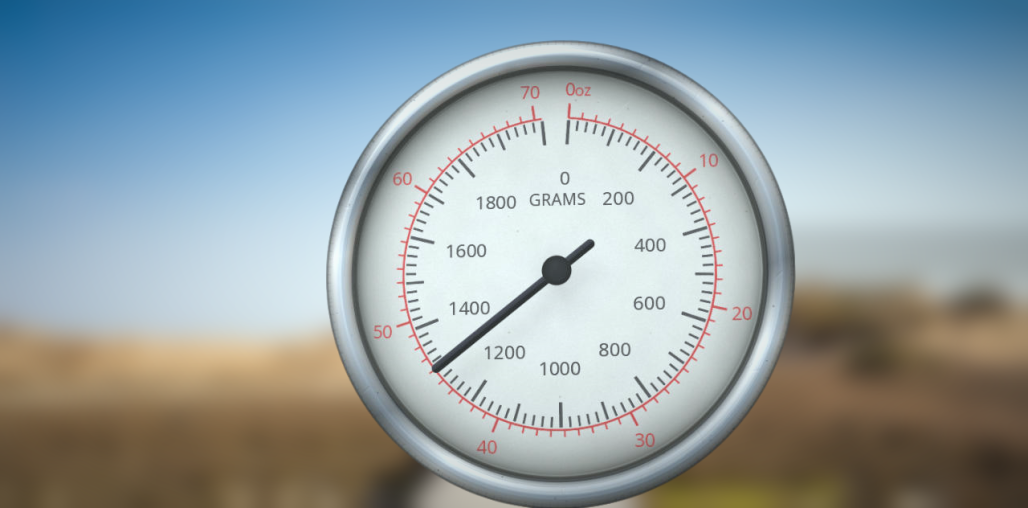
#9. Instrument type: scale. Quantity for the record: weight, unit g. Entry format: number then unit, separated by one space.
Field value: 1300 g
